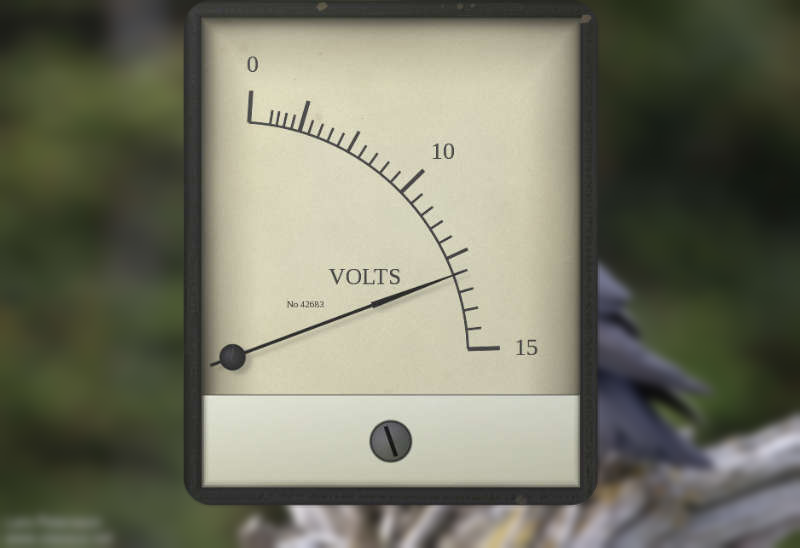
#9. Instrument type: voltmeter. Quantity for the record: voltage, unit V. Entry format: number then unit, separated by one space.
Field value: 13 V
